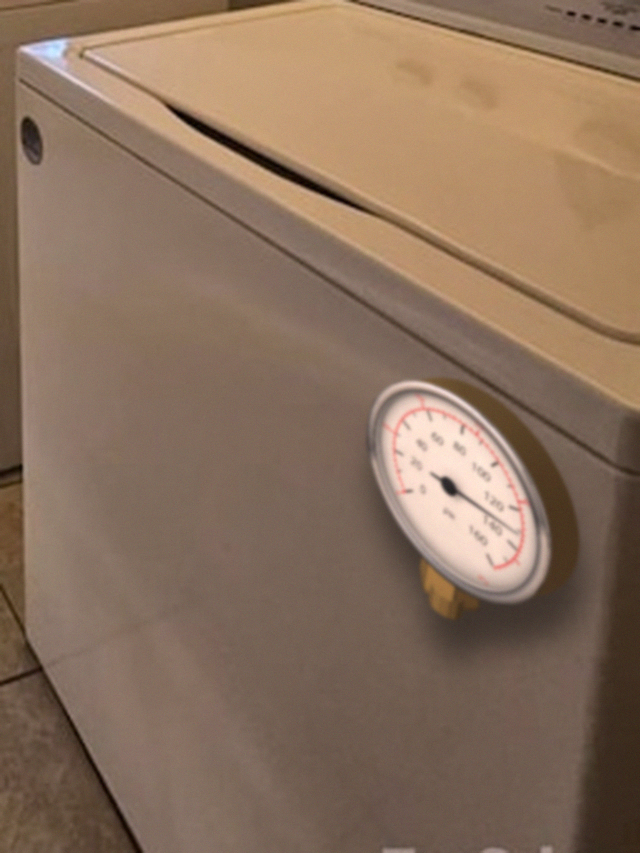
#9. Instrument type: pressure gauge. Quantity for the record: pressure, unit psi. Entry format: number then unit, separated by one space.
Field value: 130 psi
